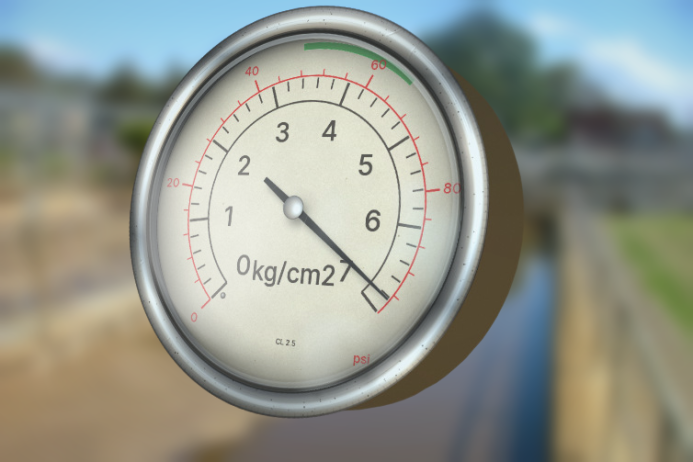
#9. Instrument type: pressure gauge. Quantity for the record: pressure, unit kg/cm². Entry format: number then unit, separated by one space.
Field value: 6.8 kg/cm²
